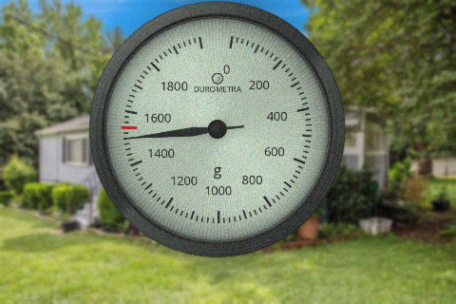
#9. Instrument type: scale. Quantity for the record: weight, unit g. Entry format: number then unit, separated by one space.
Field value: 1500 g
